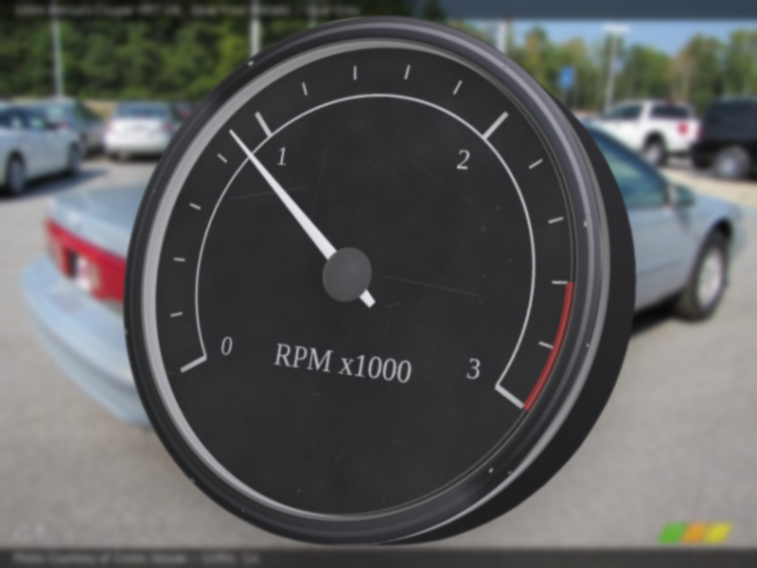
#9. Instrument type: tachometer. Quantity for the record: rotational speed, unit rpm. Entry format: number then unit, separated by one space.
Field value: 900 rpm
